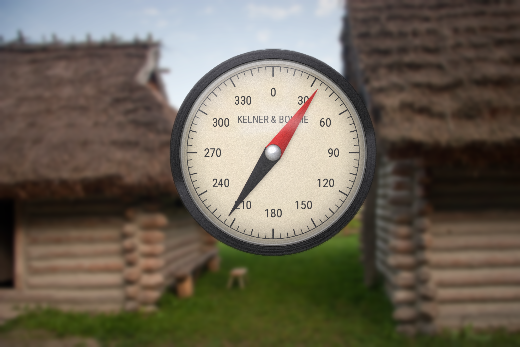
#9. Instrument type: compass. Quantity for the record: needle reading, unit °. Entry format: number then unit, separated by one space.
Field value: 35 °
